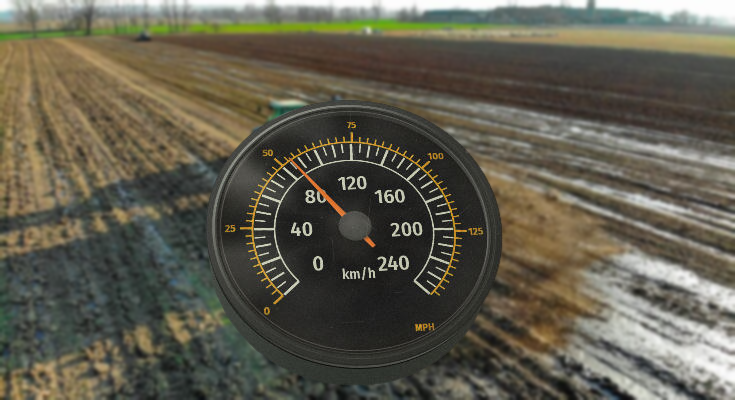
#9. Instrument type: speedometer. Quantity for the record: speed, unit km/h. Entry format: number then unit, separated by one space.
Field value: 85 km/h
